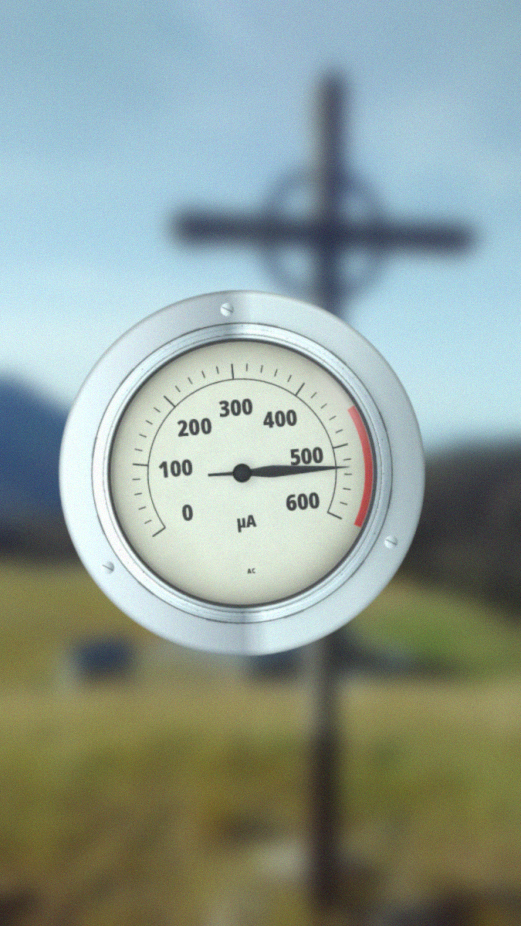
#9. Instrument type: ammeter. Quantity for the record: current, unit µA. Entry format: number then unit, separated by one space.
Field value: 530 µA
